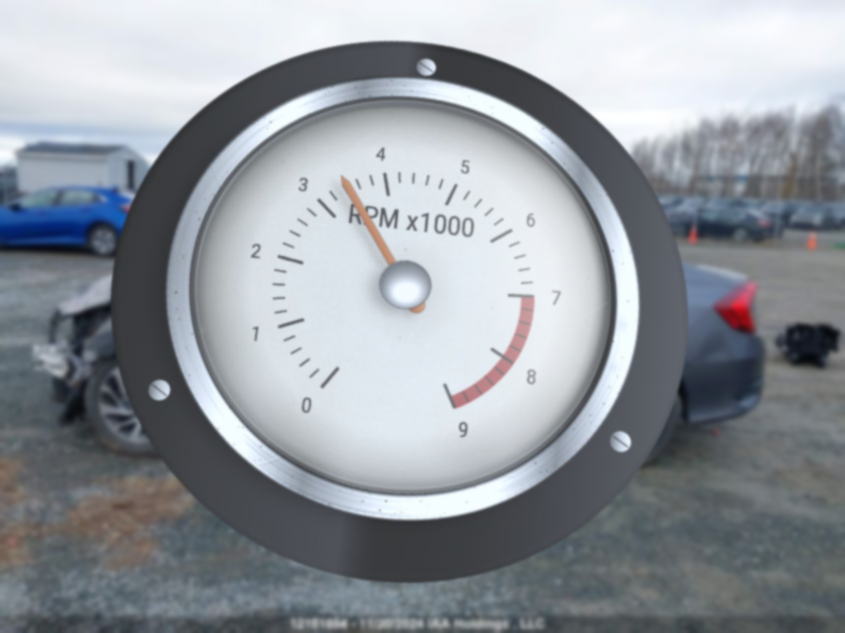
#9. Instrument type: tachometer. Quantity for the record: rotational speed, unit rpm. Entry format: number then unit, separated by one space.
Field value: 3400 rpm
